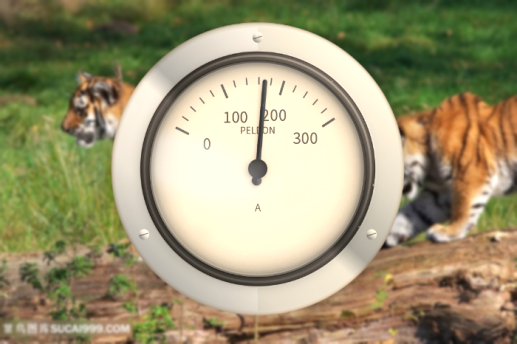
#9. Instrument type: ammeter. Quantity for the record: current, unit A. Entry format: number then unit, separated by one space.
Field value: 170 A
